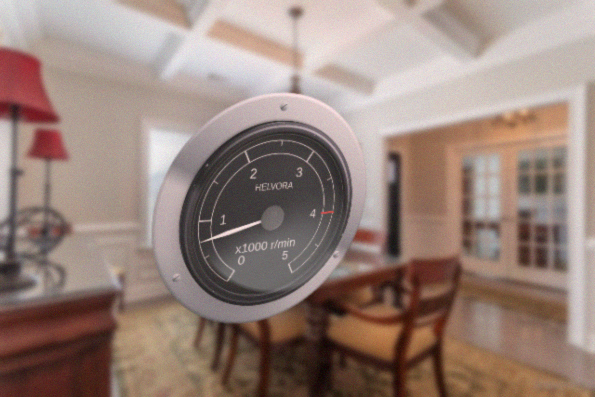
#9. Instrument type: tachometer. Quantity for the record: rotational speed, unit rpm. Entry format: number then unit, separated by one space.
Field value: 750 rpm
